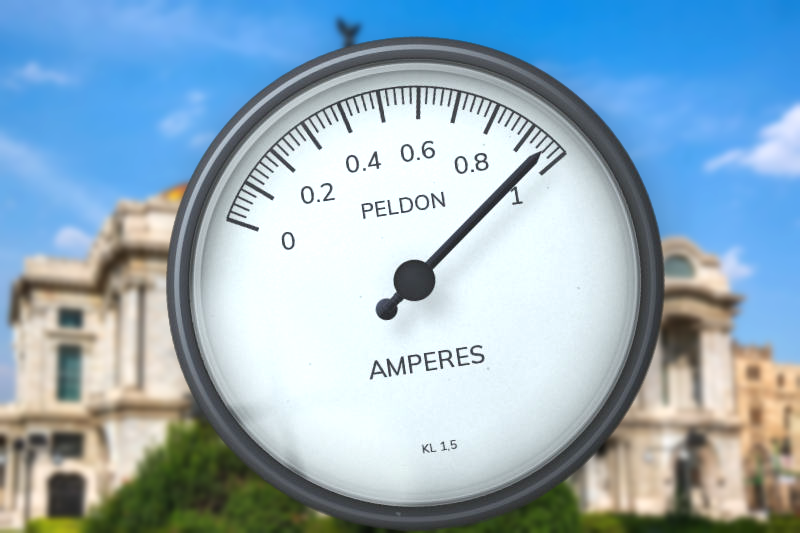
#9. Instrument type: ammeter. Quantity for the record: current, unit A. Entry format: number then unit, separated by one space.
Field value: 0.96 A
